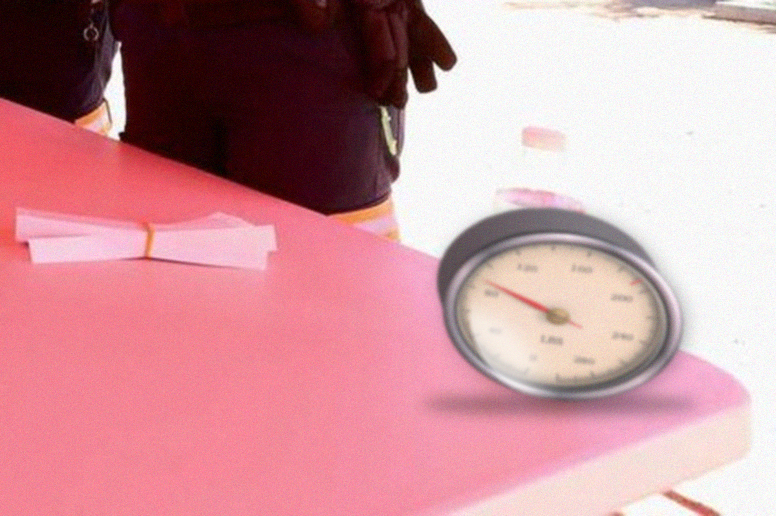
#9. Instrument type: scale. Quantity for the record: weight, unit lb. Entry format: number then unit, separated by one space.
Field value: 90 lb
